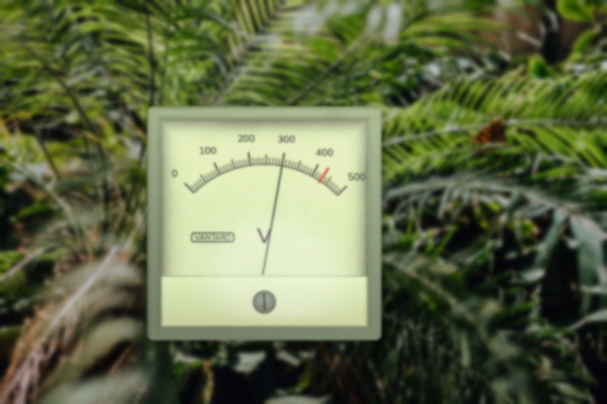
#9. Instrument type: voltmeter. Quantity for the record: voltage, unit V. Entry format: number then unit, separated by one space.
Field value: 300 V
